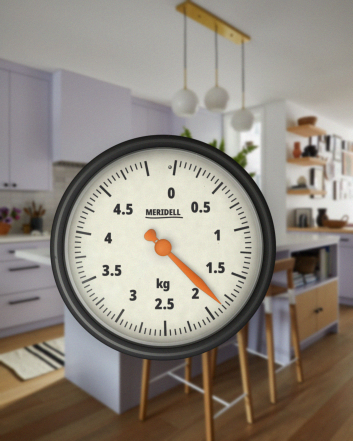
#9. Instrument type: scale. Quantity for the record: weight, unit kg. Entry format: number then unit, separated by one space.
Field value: 1.85 kg
